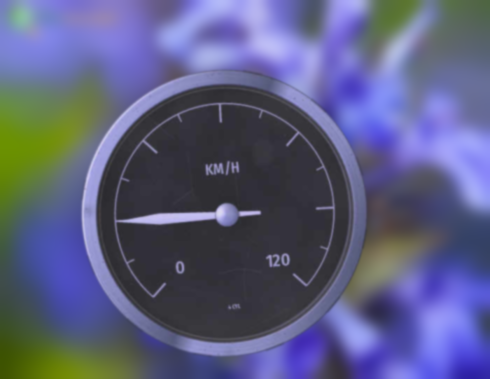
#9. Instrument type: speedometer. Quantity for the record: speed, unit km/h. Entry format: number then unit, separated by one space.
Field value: 20 km/h
